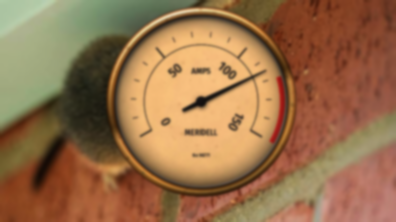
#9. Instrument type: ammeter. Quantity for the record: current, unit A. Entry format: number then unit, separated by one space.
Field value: 115 A
